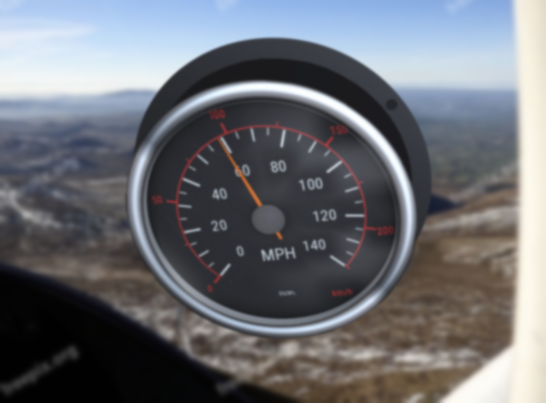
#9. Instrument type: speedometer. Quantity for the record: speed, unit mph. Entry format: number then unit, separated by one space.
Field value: 60 mph
